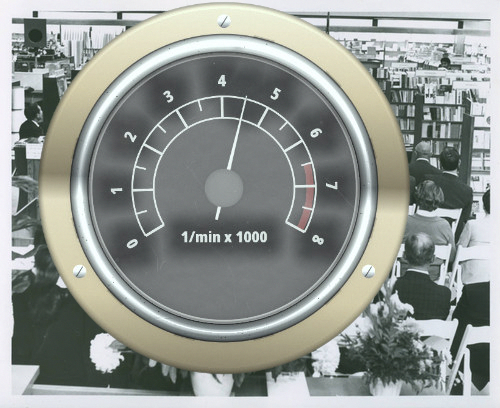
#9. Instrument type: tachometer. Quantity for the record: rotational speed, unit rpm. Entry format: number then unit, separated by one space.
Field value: 4500 rpm
